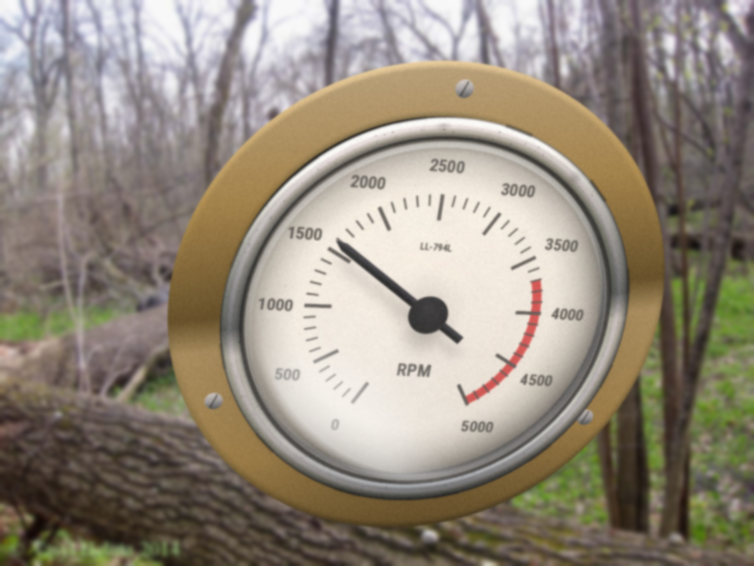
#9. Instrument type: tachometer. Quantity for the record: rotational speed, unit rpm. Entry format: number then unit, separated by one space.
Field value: 1600 rpm
